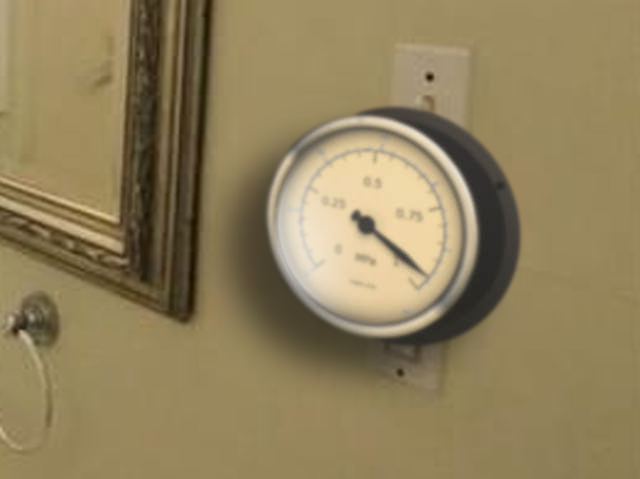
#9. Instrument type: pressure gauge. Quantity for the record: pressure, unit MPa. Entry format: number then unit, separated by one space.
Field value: 0.95 MPa
